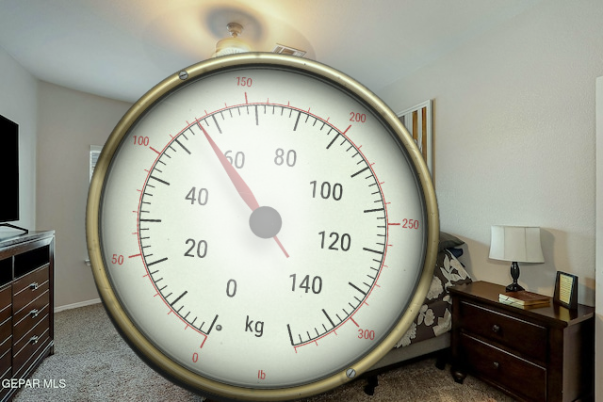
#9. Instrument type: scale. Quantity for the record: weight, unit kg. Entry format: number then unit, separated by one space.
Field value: 56 kg
